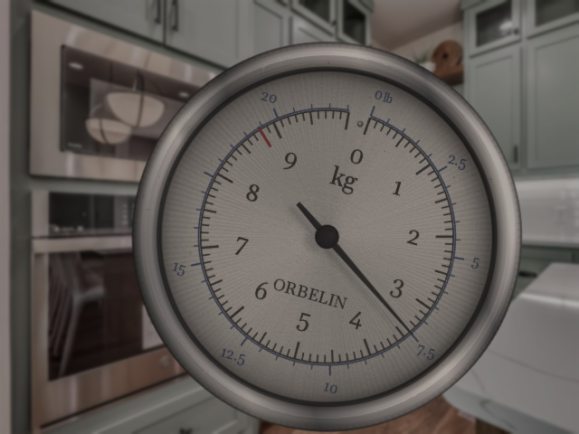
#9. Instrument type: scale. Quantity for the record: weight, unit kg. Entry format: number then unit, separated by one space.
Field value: 3.4 kg
